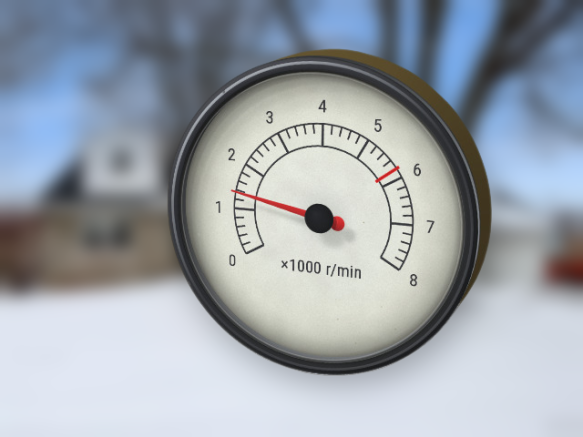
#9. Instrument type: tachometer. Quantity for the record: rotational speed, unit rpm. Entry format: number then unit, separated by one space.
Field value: 1400 rpm
